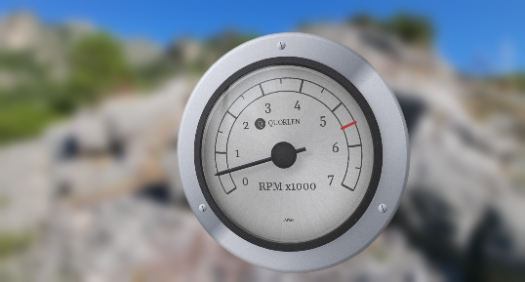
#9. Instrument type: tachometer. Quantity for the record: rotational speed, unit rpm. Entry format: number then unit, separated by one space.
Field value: 500 rpm
